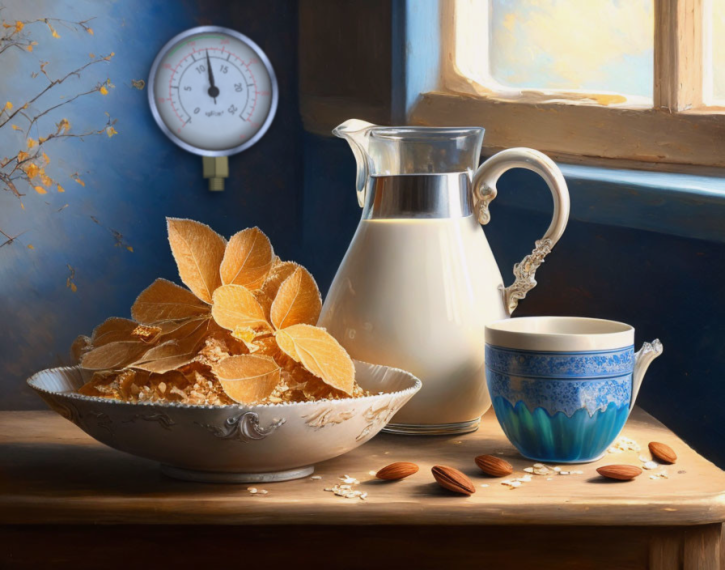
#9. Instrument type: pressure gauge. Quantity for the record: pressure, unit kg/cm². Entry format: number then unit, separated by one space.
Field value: 12 kg/cm²
